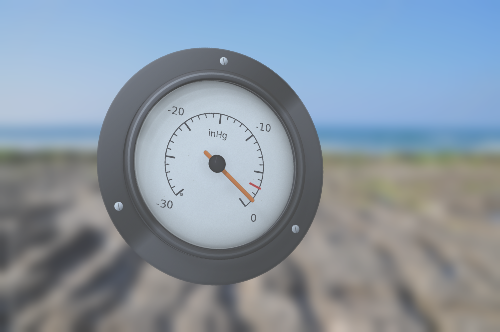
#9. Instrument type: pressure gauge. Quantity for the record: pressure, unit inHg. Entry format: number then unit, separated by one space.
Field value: -1 inHg
